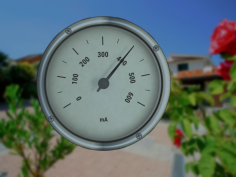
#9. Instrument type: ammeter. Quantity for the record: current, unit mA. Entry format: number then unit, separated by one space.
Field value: 400 mA
